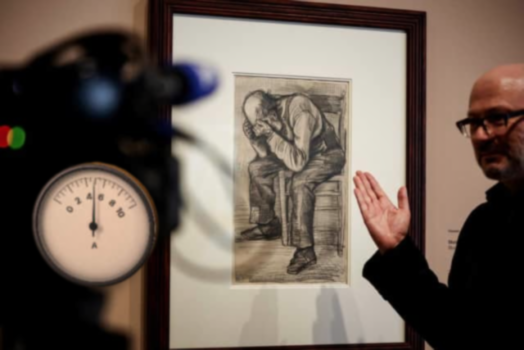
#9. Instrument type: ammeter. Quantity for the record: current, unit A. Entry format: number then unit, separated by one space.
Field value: 5 A
